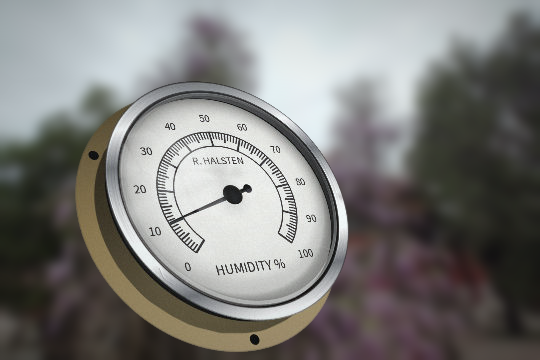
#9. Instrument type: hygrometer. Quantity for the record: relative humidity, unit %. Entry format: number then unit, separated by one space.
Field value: 10 %
